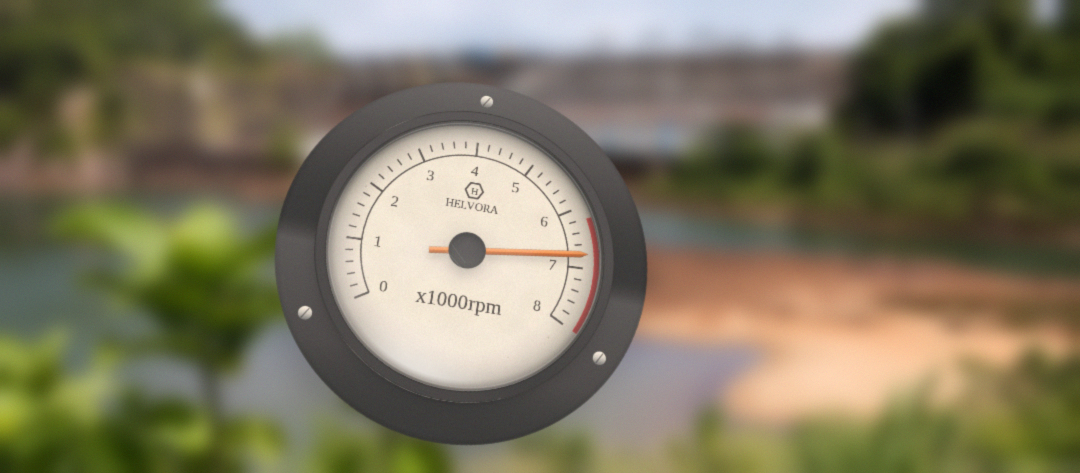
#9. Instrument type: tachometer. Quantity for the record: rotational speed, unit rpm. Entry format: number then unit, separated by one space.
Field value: 6800 rpm
